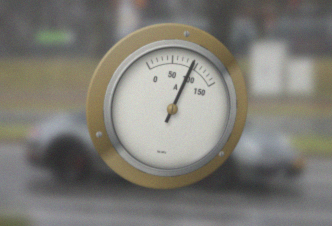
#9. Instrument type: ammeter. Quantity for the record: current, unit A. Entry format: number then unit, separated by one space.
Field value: 90 A
